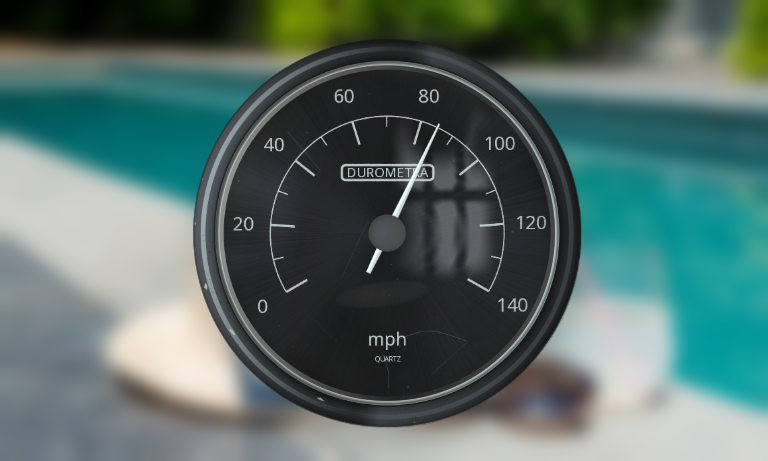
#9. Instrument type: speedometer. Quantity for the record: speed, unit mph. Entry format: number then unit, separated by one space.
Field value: 85 mph
